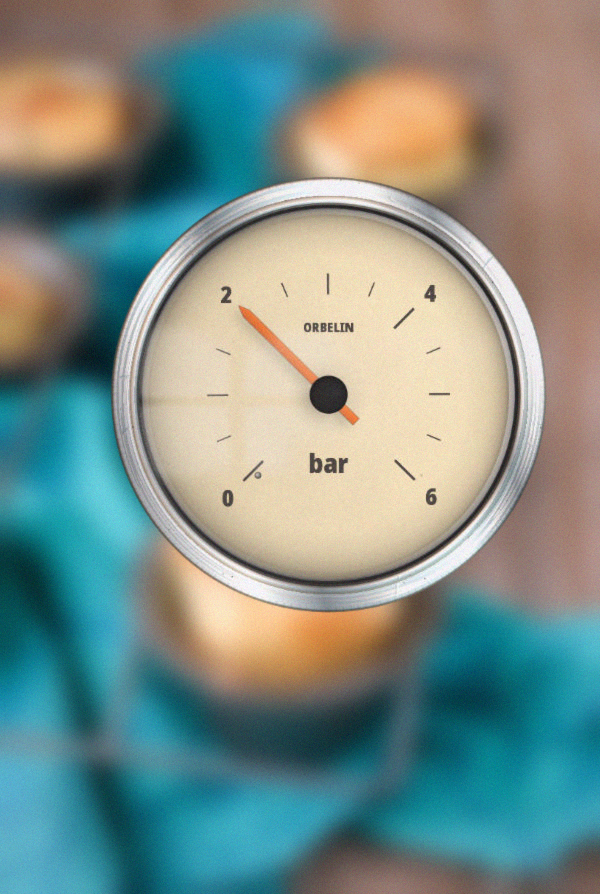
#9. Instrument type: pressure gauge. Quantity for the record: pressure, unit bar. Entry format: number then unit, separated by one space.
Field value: 2 bar
